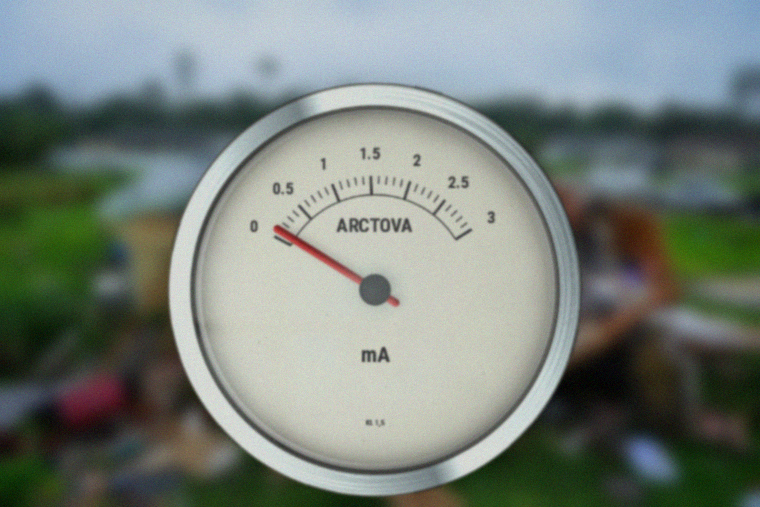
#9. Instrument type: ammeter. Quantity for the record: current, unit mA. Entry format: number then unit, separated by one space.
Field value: 0.1 mA
